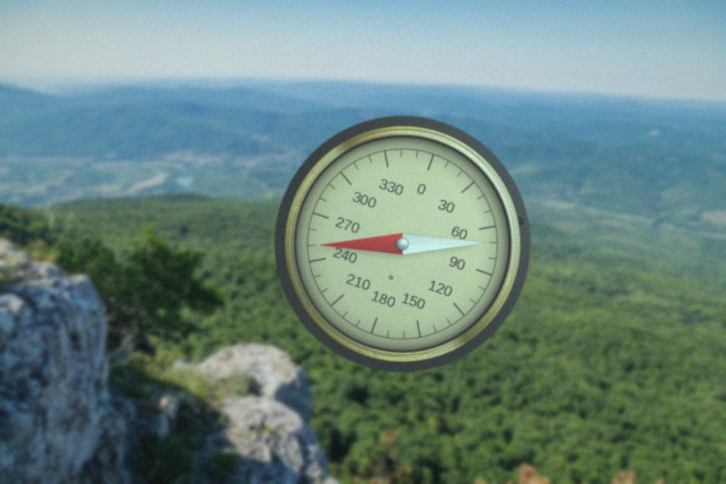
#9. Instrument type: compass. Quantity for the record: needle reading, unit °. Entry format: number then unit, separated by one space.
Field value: 250 °
